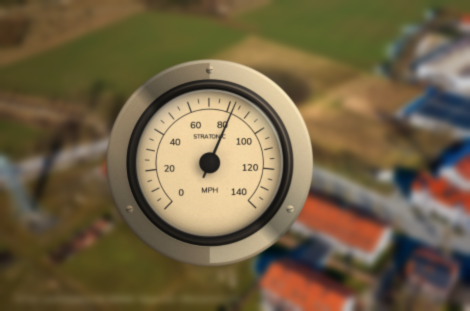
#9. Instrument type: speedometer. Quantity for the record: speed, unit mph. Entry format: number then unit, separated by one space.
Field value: 82.5 mph
